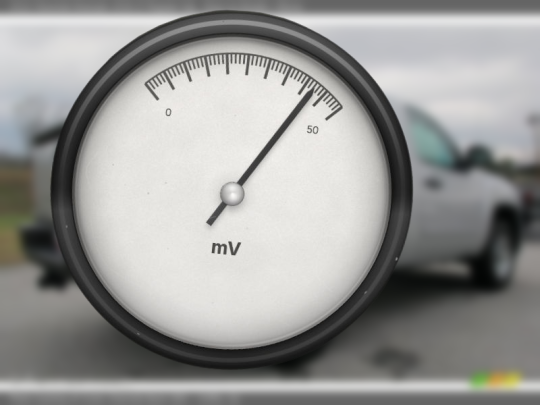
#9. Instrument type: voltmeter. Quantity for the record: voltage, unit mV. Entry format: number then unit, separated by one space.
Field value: 42 mV
